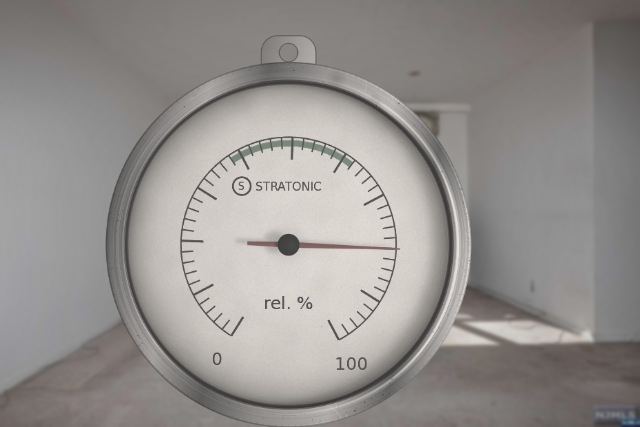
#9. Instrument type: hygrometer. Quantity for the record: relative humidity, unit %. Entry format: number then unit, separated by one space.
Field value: 80 %
